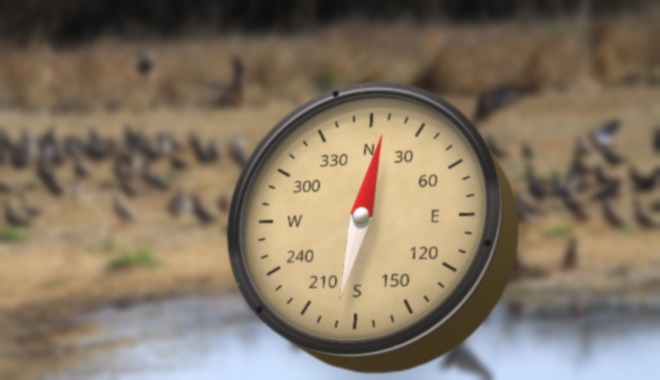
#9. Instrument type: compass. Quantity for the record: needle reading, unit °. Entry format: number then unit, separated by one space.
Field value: 10 °
